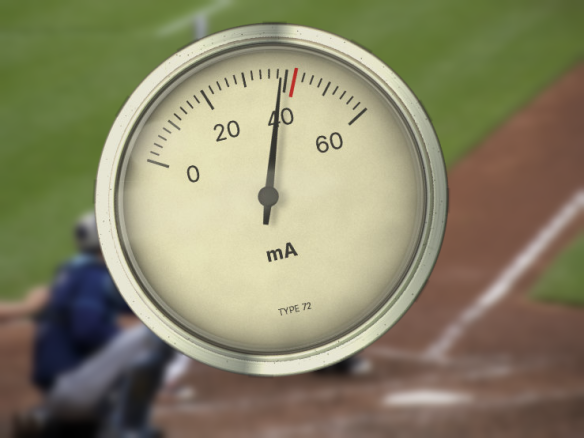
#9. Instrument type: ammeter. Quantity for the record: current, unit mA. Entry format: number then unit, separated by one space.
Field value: 39 mA
